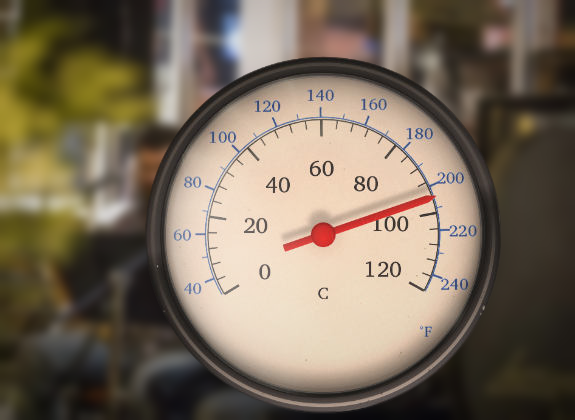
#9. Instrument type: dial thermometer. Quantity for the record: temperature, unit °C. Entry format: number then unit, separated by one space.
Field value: 96 °C
